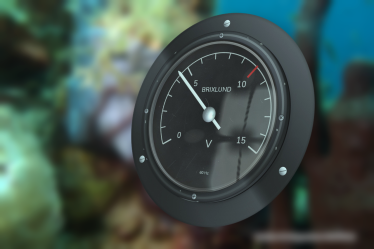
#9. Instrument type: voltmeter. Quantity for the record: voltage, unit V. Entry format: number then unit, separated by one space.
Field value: 4.5 V
